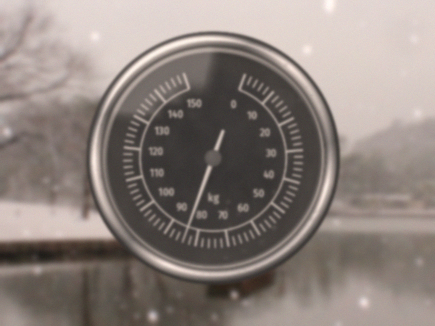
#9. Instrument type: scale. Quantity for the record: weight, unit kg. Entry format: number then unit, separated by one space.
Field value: 84 kg
